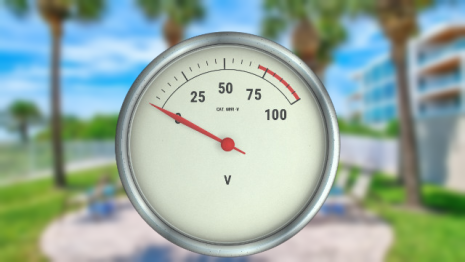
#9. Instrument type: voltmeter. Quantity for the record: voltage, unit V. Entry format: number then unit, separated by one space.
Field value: 0 V
